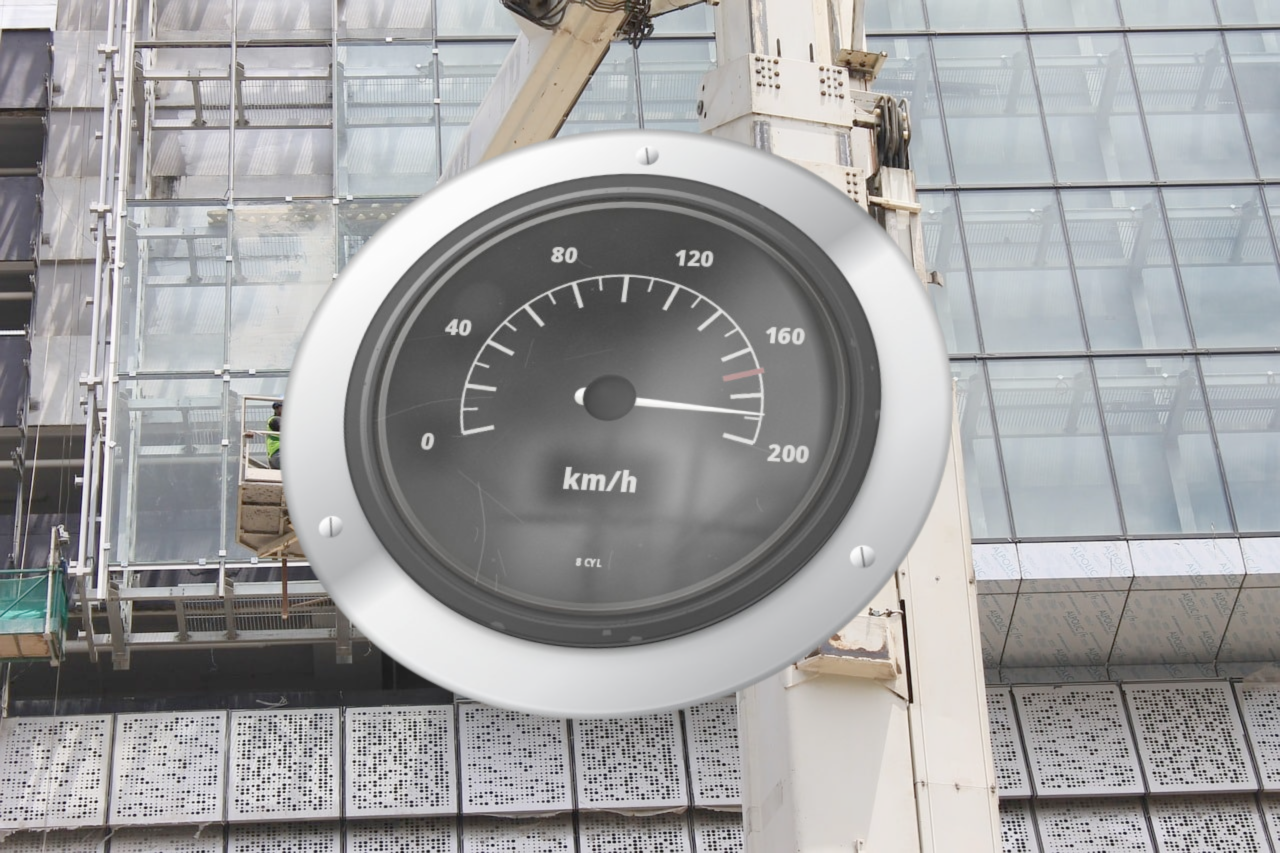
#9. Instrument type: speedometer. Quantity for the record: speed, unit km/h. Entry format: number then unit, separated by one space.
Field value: 190 km/h
